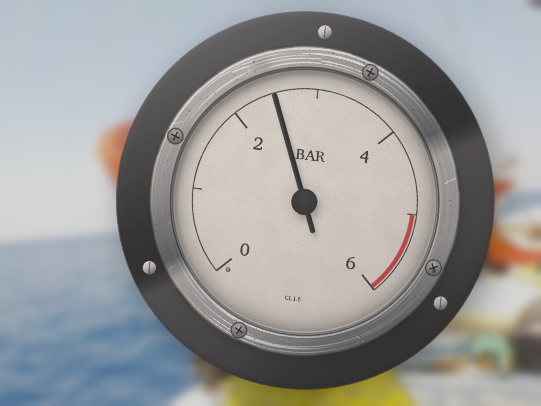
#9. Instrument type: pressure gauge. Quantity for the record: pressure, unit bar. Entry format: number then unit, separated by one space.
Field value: 2.5 bar
